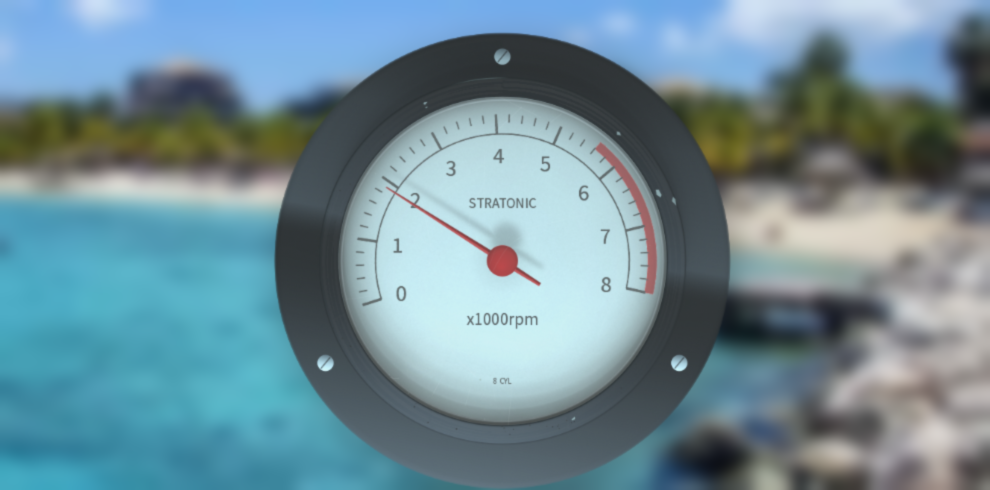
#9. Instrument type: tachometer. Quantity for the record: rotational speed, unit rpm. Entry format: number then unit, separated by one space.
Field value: 1900 rpm
